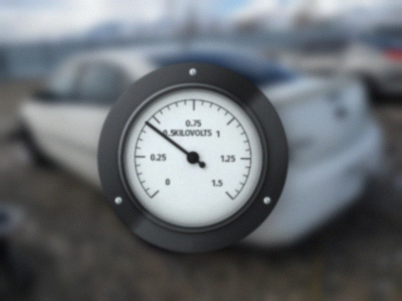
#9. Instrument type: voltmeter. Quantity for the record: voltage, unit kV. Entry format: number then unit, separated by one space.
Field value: 0.45 kV
